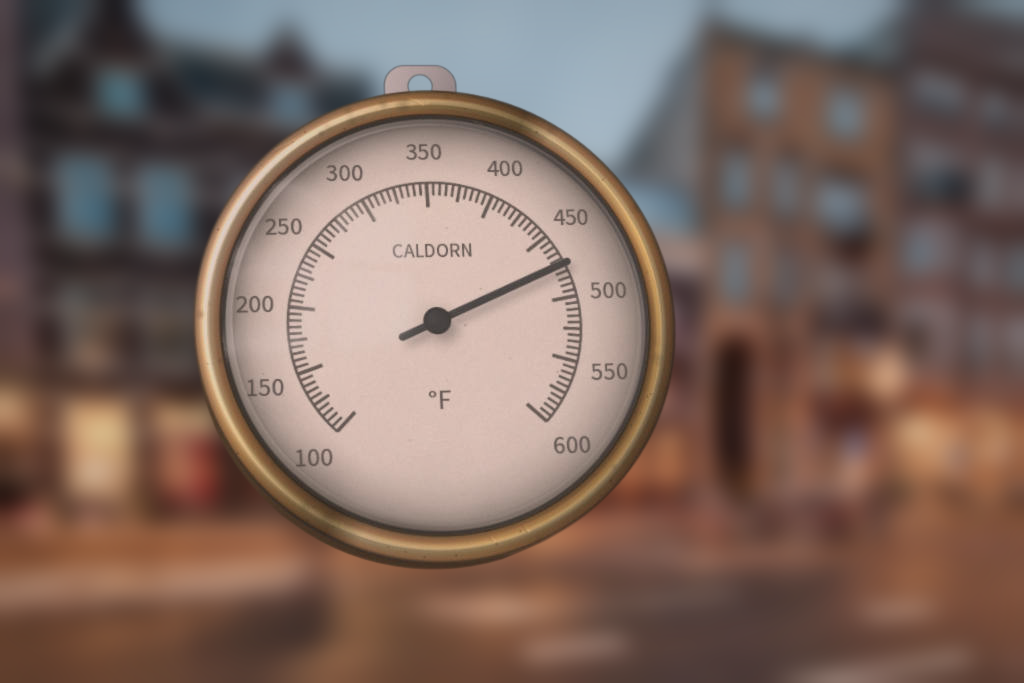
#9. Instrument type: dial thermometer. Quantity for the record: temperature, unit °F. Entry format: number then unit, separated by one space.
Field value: 475 °F
